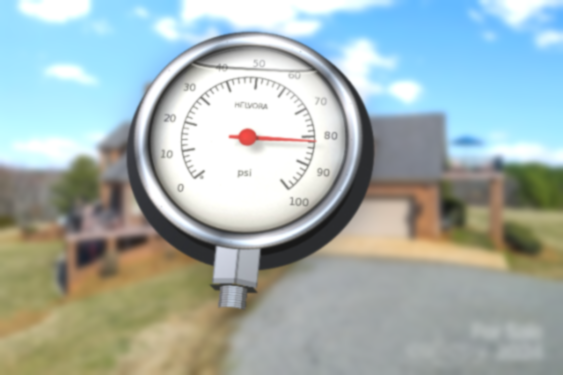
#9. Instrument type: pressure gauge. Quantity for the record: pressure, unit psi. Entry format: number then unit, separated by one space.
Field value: 82 psi
